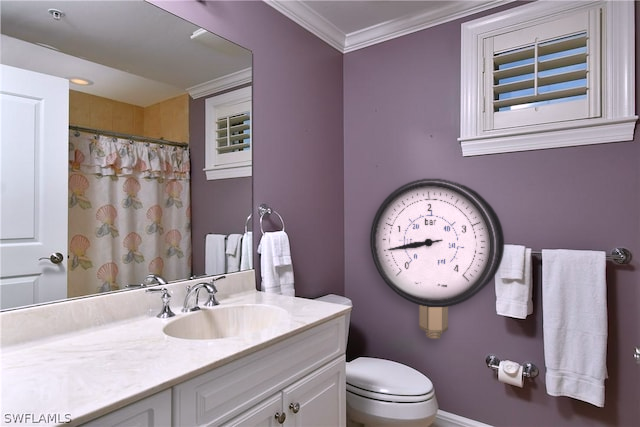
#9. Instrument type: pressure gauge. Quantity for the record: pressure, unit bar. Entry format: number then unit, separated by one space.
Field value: 0.5 bar
